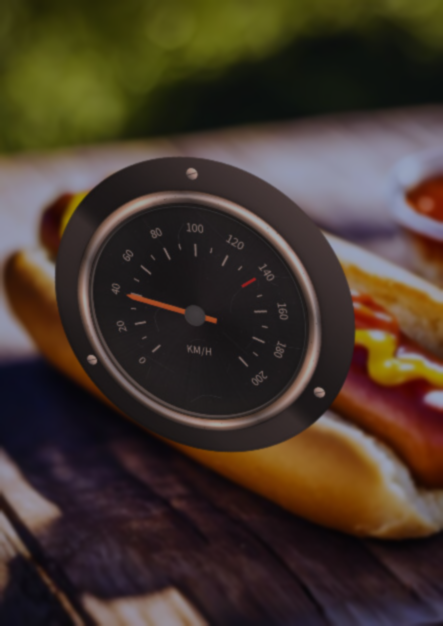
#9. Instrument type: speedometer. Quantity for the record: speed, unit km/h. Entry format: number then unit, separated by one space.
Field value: 40 km/h
